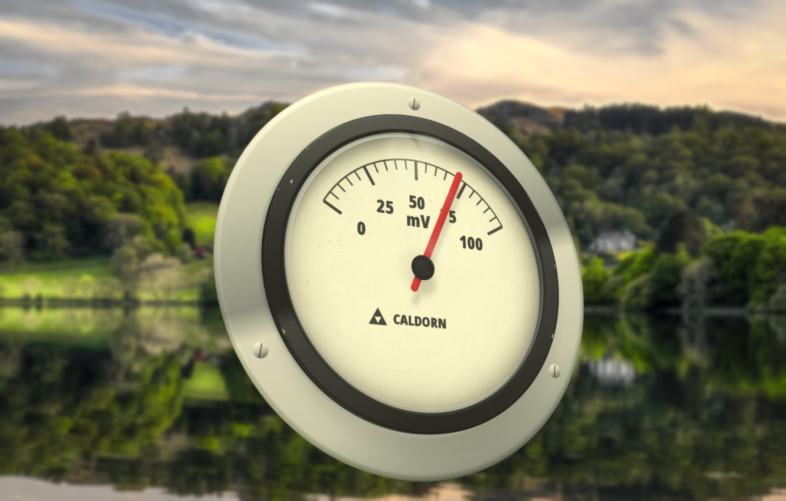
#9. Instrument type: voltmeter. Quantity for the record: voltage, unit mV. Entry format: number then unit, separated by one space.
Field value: 70 mV
